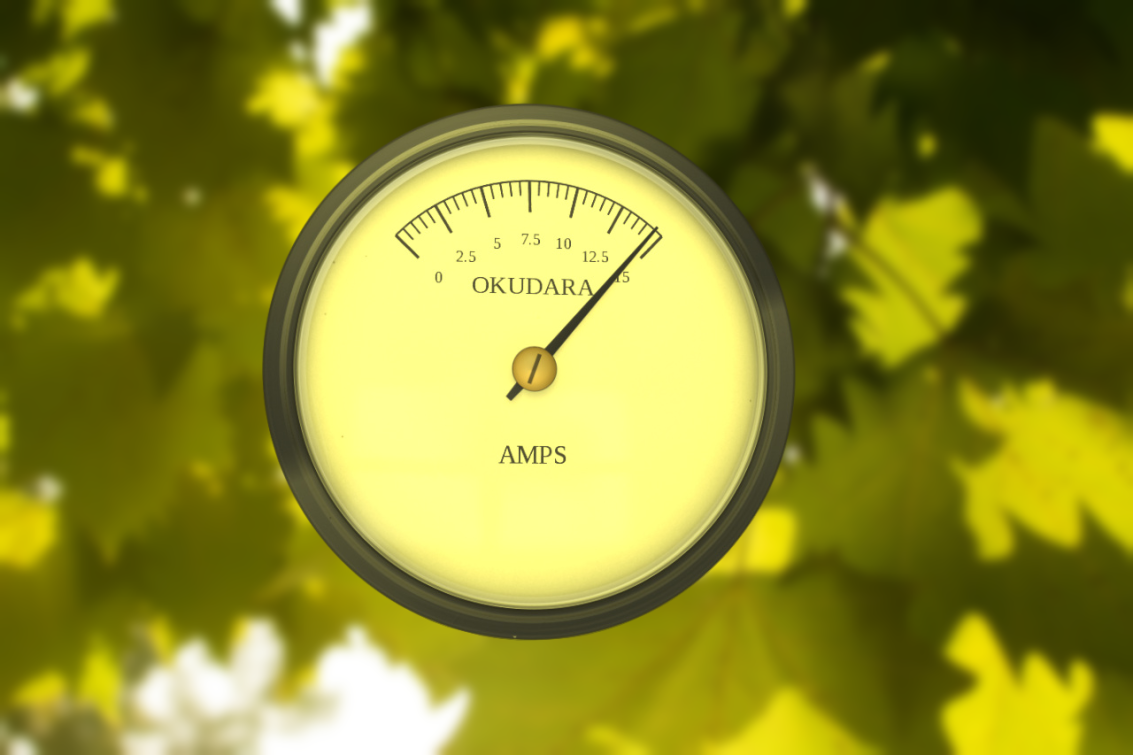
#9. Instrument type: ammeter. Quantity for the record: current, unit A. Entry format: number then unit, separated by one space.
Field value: 14.5 A
